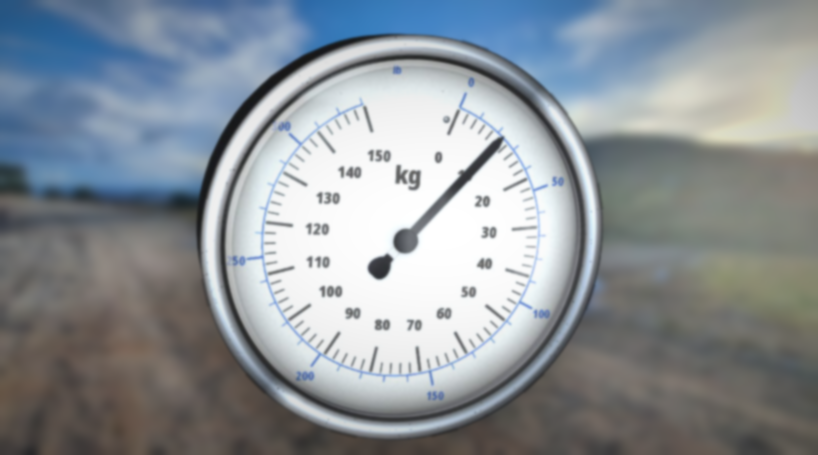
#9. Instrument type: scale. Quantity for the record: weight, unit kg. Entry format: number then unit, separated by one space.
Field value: 10 kg
